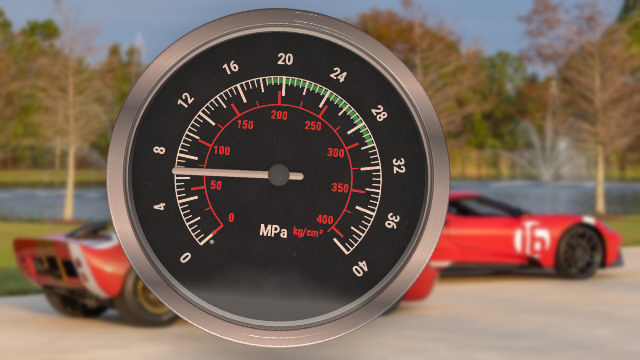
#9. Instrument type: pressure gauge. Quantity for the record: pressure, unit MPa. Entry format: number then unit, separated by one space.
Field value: 6.5 MPa
